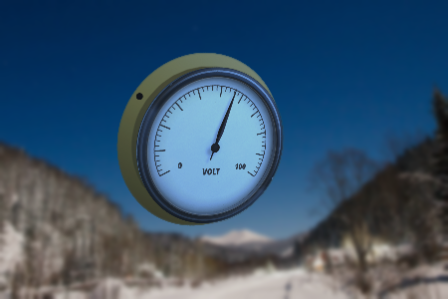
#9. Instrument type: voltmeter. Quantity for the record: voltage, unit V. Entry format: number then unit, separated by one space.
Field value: 56 V
